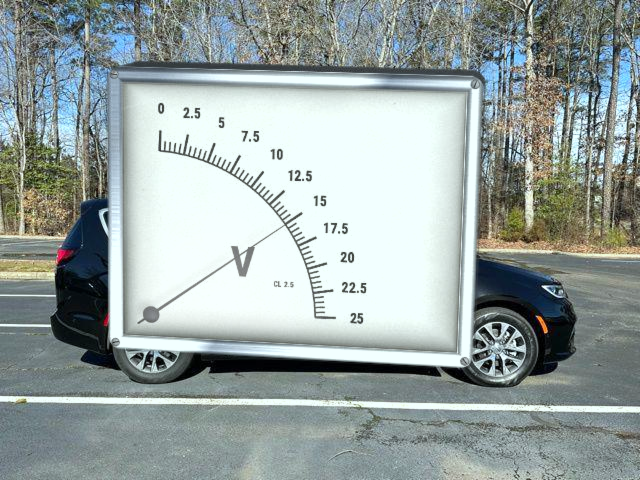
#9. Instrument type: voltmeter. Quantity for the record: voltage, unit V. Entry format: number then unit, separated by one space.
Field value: 15 V
